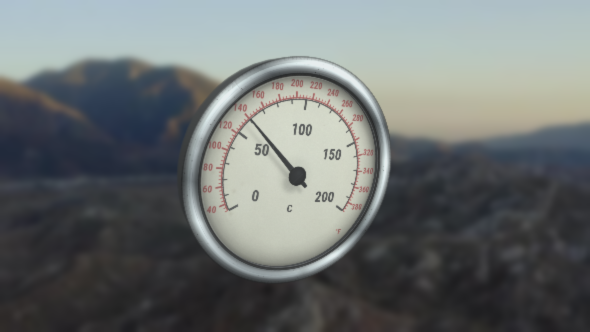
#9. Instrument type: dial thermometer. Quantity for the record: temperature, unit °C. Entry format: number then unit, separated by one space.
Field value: 60 °C
